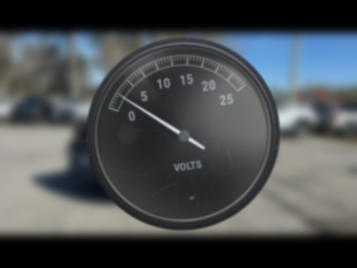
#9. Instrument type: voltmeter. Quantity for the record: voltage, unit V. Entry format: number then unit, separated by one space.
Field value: 2.5 V
